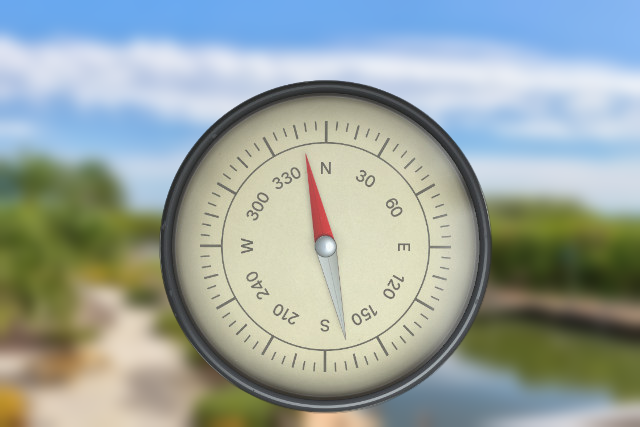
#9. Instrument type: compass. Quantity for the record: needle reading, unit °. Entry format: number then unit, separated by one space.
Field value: 347.5 °
